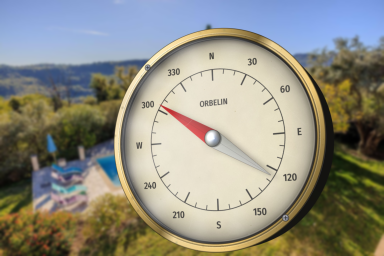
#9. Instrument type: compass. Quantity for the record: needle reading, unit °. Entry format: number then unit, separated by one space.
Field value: 305 °
